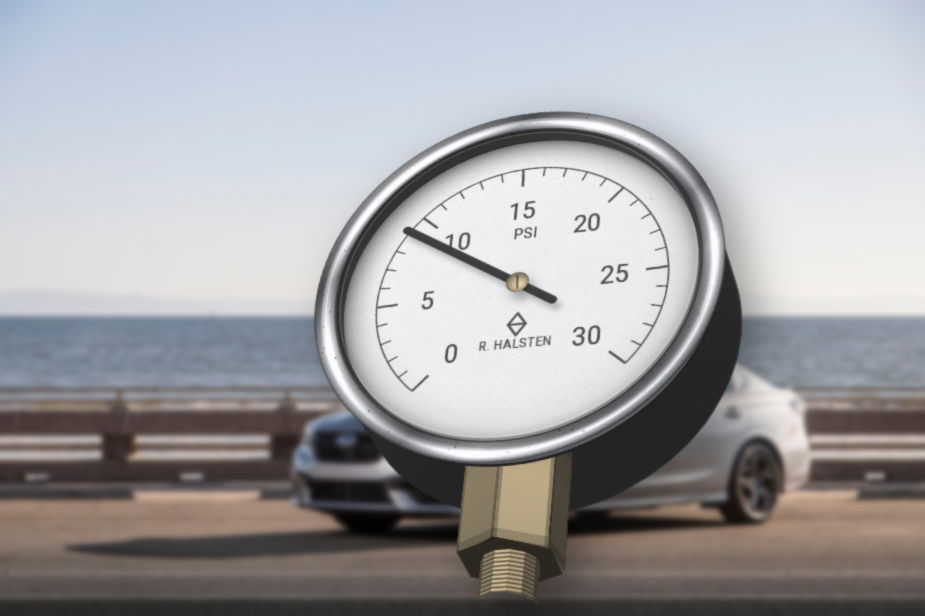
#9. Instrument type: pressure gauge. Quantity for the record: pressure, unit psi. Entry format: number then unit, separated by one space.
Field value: 9 psi
